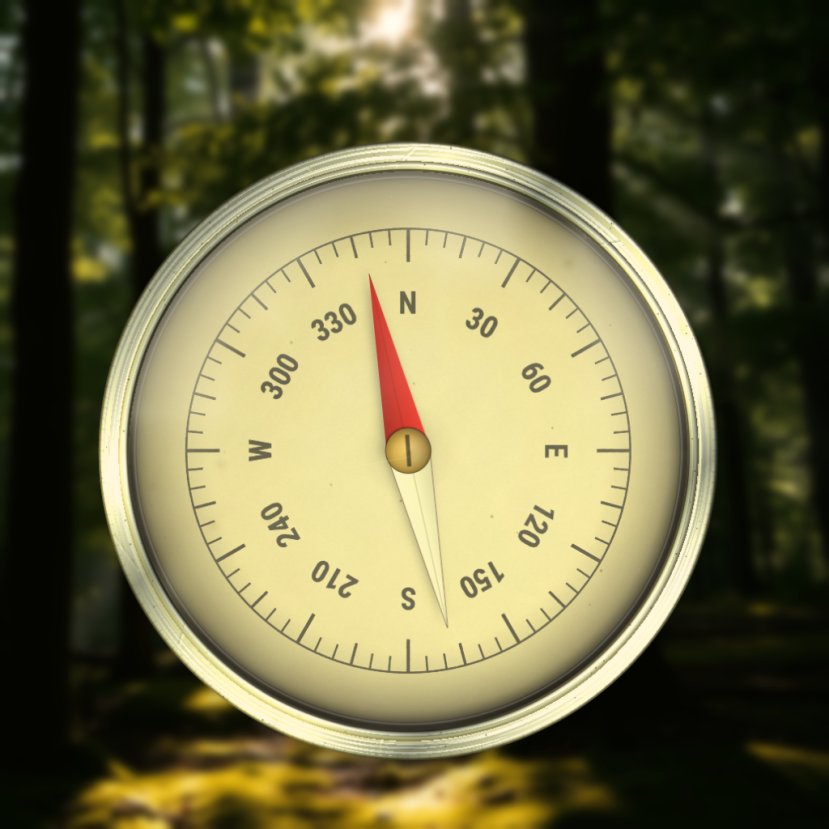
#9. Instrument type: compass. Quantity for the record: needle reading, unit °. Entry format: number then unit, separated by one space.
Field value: 347.5 °
